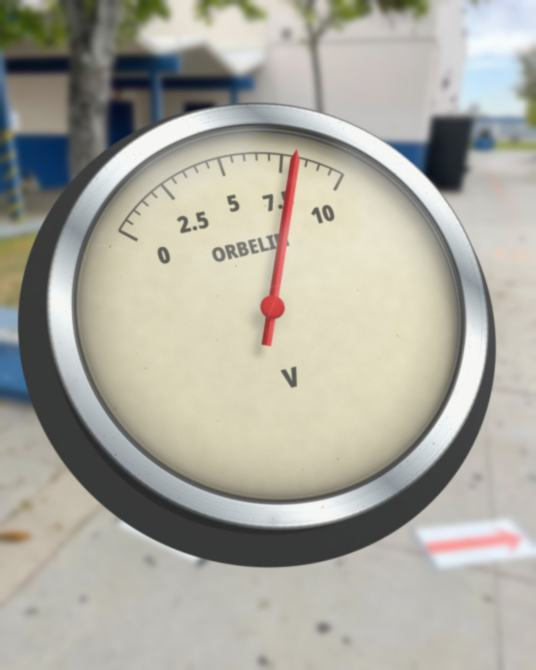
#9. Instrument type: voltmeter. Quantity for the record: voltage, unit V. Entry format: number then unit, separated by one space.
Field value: 8 V
